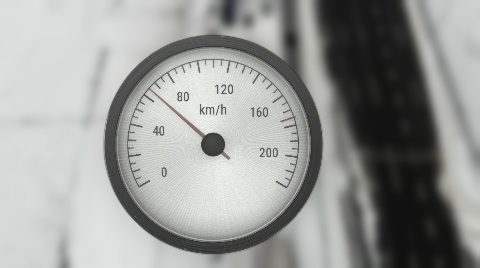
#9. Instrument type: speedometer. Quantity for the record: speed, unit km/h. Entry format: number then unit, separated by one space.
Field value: 65 km/h
